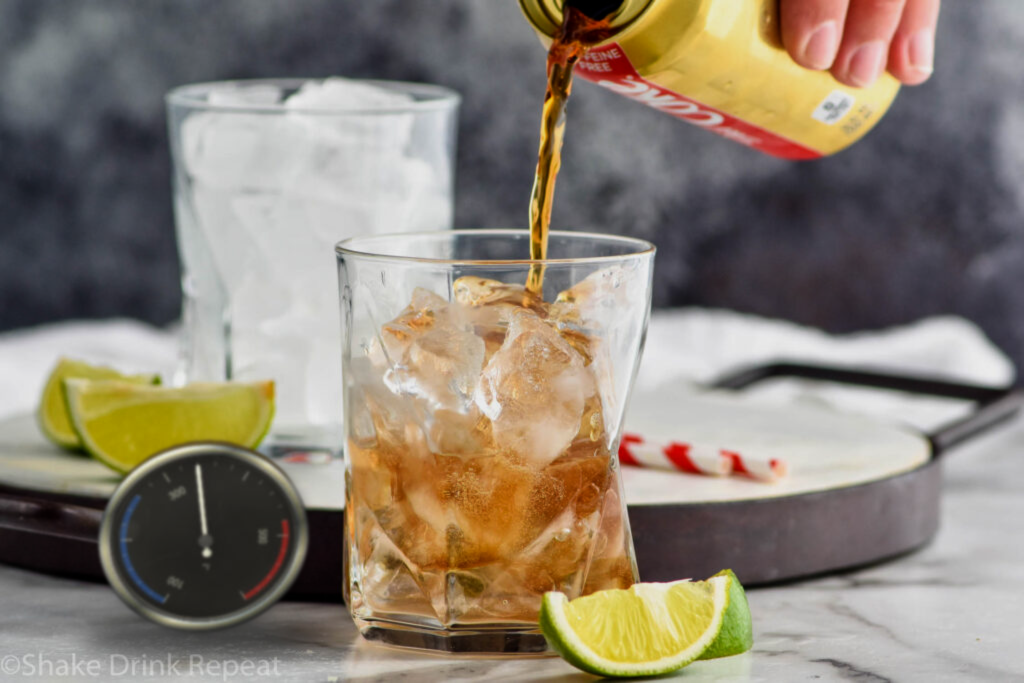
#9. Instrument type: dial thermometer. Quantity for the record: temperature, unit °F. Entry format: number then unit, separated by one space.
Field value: 340 °F
